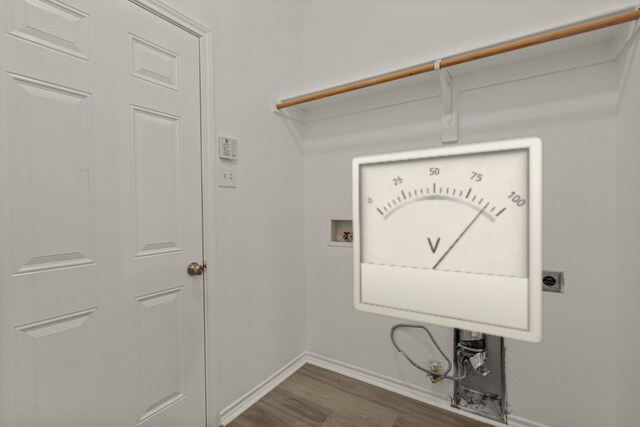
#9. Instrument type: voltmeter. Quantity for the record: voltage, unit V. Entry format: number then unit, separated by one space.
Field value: 90 V
